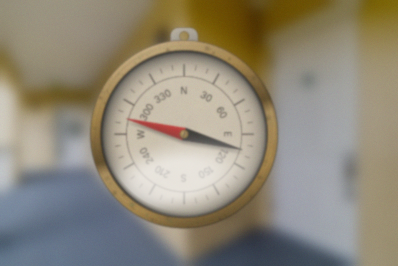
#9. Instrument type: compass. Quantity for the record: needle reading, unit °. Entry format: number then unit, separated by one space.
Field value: 285 °
